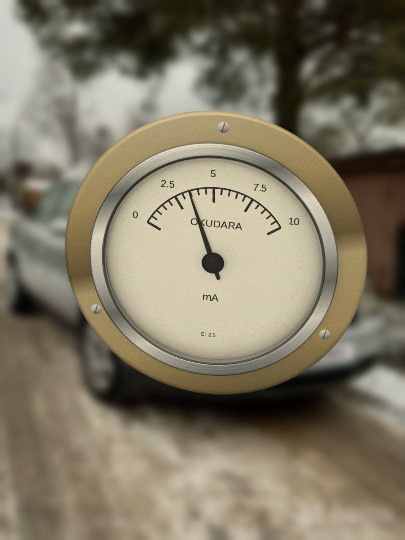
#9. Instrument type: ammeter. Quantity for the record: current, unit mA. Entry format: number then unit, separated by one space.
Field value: 3.5 mA
